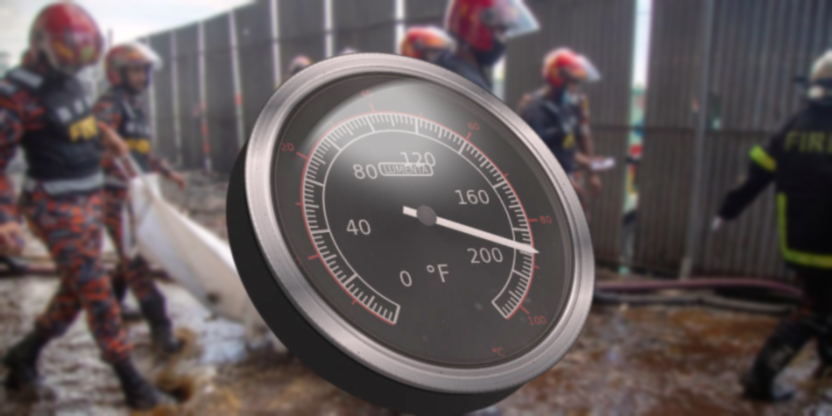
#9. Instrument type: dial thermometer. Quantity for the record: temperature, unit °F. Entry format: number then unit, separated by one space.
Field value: 190 °F
